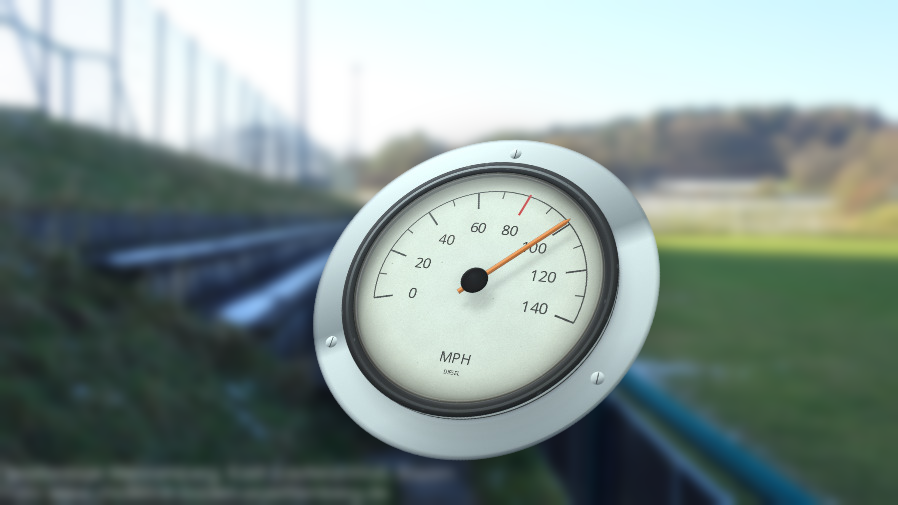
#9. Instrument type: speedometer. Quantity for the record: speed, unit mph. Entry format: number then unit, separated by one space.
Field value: 100 mph
